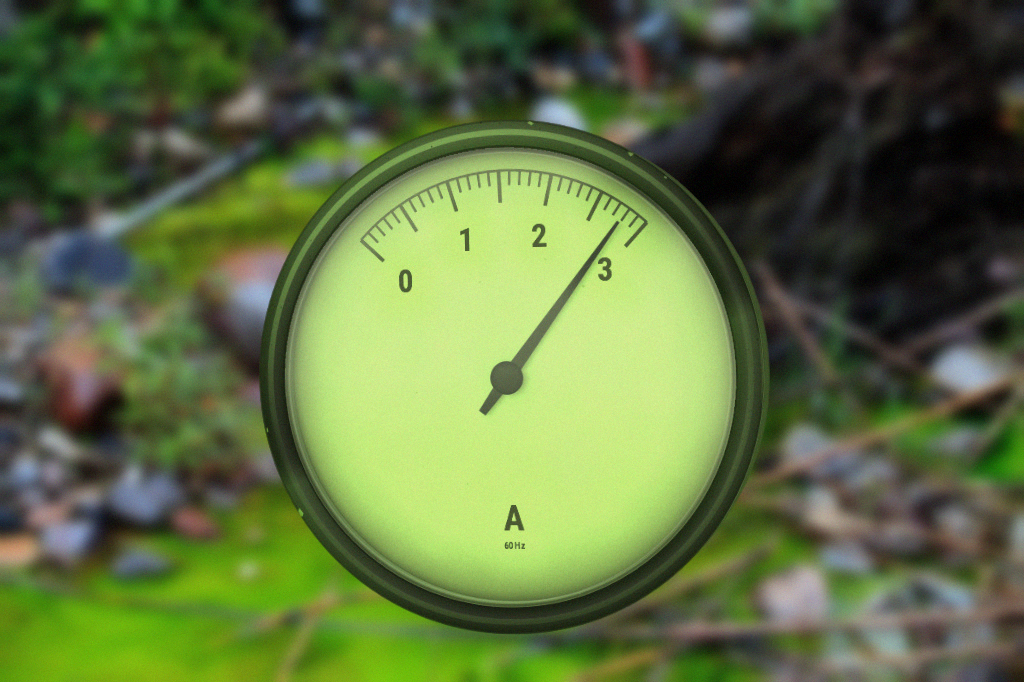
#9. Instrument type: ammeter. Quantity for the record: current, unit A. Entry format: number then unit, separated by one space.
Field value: 2.8 A
